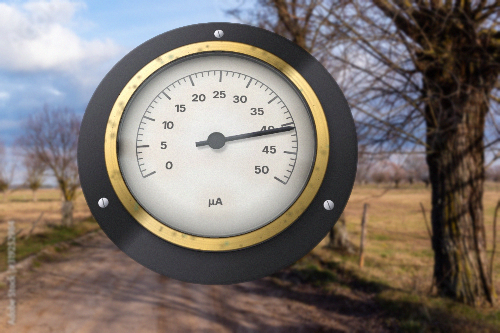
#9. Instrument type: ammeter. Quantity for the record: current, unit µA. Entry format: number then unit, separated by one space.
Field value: 41 µA
